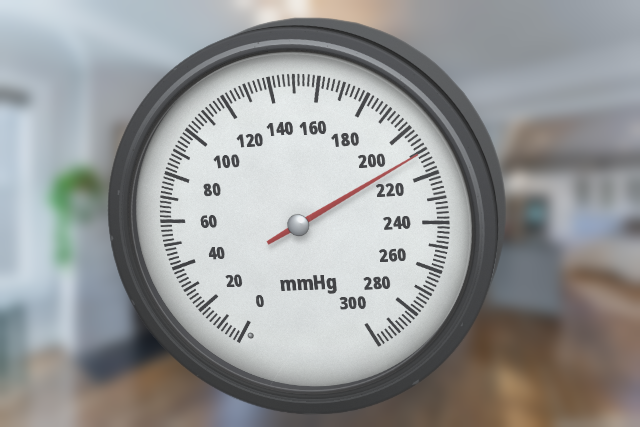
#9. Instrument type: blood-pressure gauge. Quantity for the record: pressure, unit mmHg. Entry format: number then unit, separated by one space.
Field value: 210 mmHg
